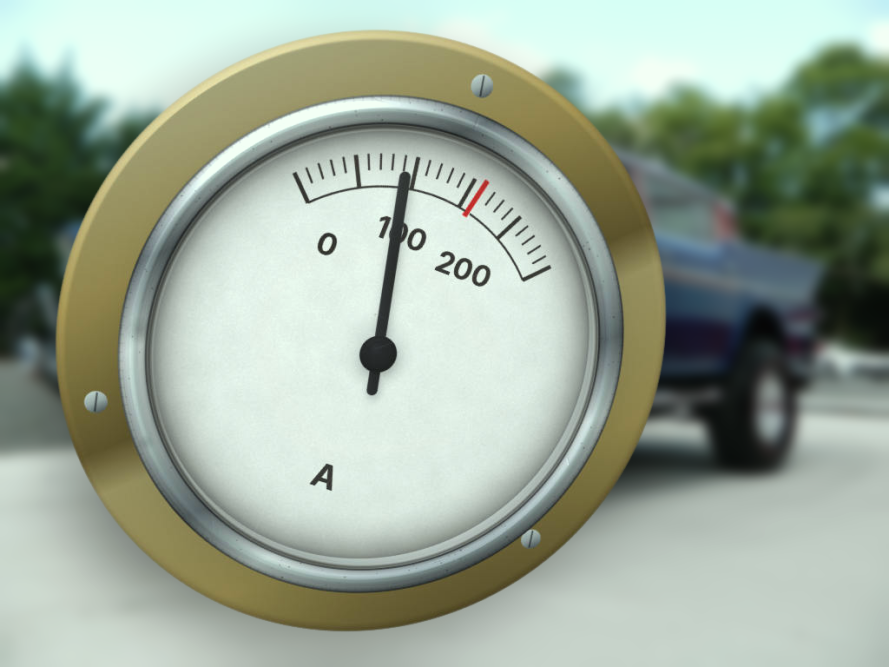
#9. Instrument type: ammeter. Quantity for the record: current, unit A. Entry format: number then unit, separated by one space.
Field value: 90 A
